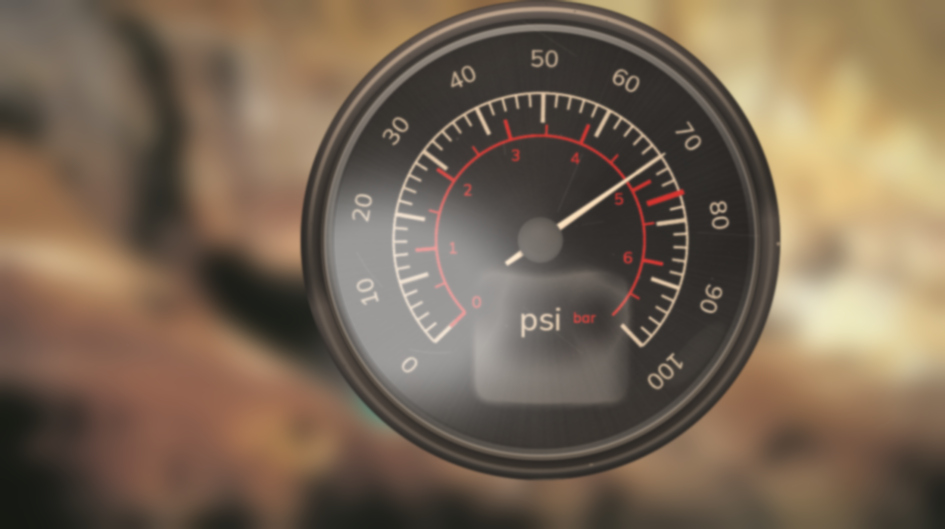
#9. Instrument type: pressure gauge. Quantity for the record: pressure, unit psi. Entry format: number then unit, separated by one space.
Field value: 70 psi
